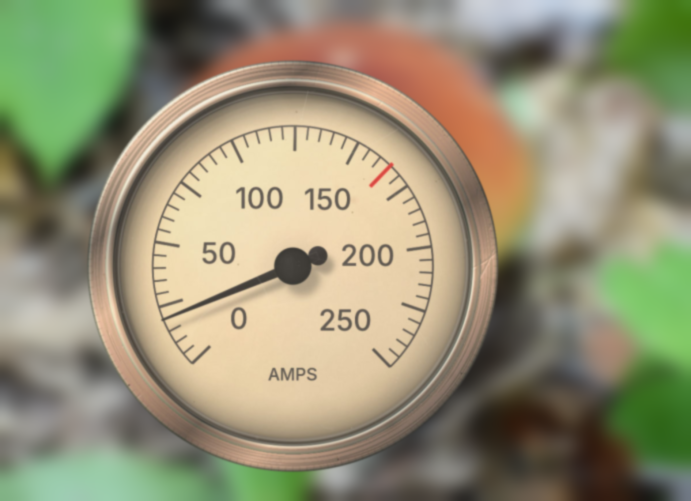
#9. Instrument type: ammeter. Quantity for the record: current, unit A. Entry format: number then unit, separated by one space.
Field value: 20 A
